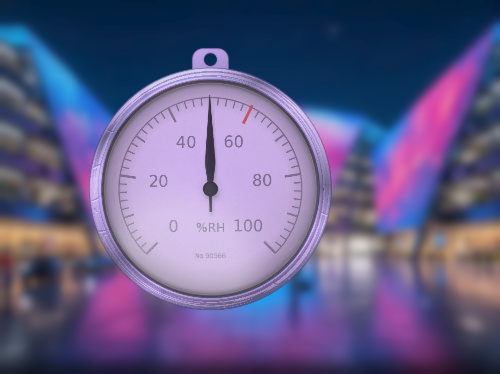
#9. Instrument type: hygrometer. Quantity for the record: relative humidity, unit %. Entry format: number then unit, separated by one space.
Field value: 50 %
